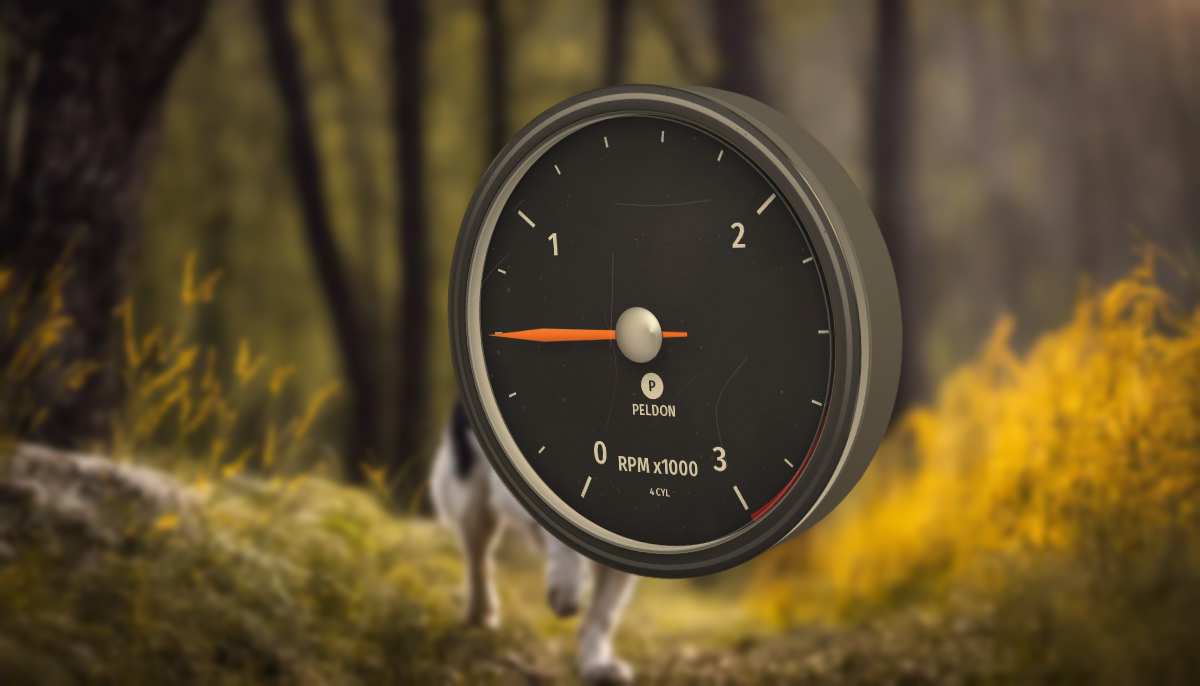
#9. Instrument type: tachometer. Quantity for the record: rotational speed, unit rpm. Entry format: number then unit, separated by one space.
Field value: 600 rpm
